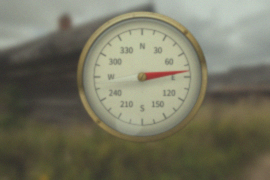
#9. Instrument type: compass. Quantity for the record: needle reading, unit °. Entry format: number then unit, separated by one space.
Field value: 82.5 °
